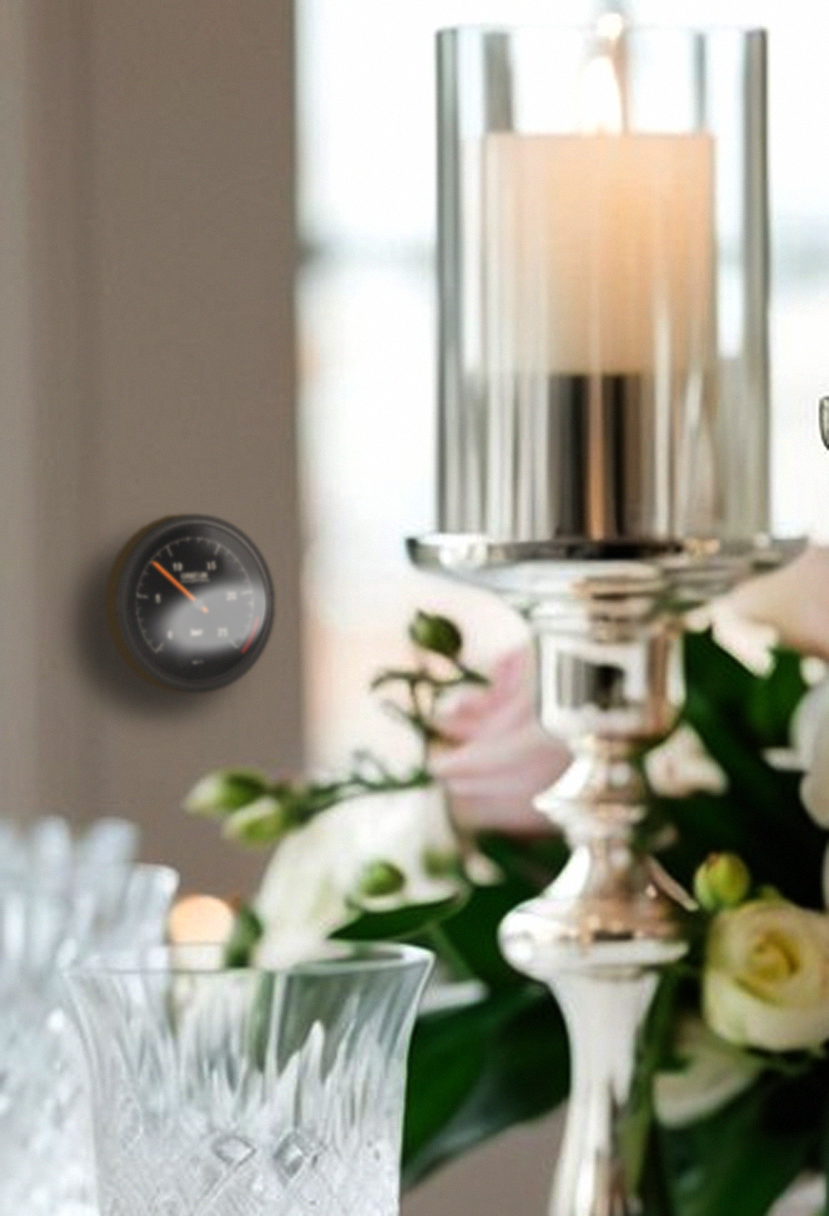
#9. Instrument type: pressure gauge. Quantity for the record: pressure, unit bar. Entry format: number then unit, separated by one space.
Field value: 8 bar
